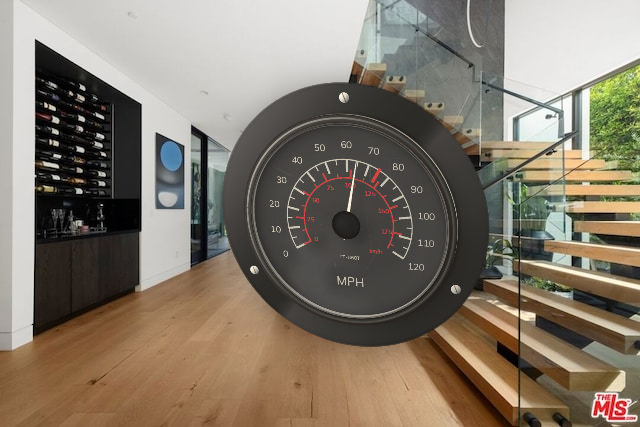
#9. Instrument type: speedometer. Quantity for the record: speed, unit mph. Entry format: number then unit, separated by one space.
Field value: 65 mph
